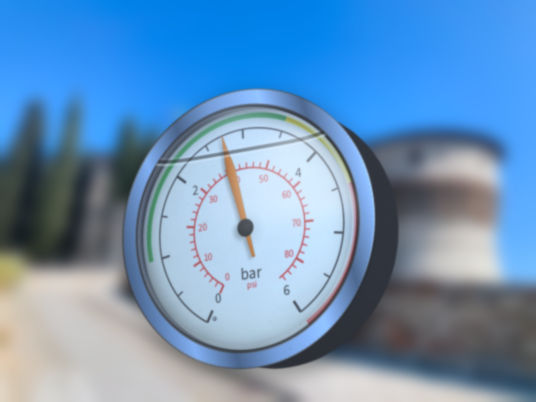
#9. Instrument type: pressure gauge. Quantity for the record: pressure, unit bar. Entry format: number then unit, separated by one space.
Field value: 2.75 bar
